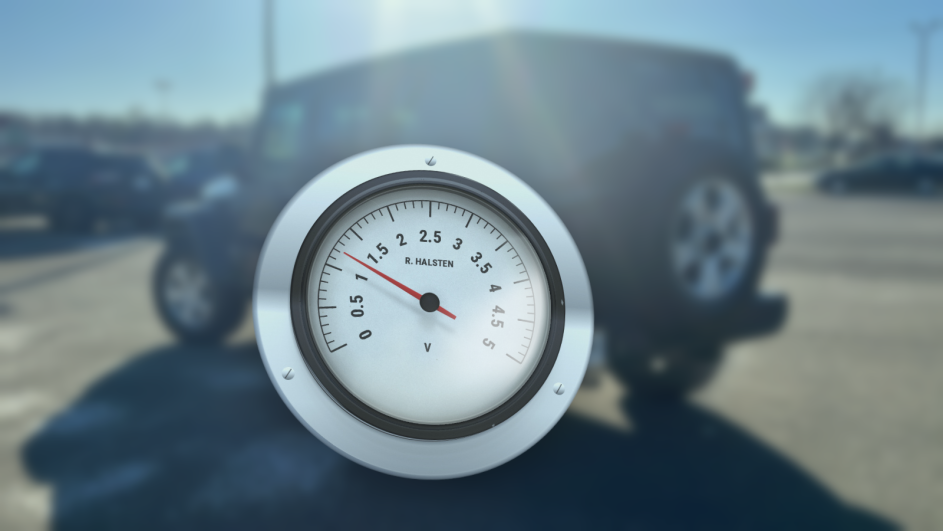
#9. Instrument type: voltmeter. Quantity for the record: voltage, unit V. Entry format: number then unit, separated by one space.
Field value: 1.2 V
